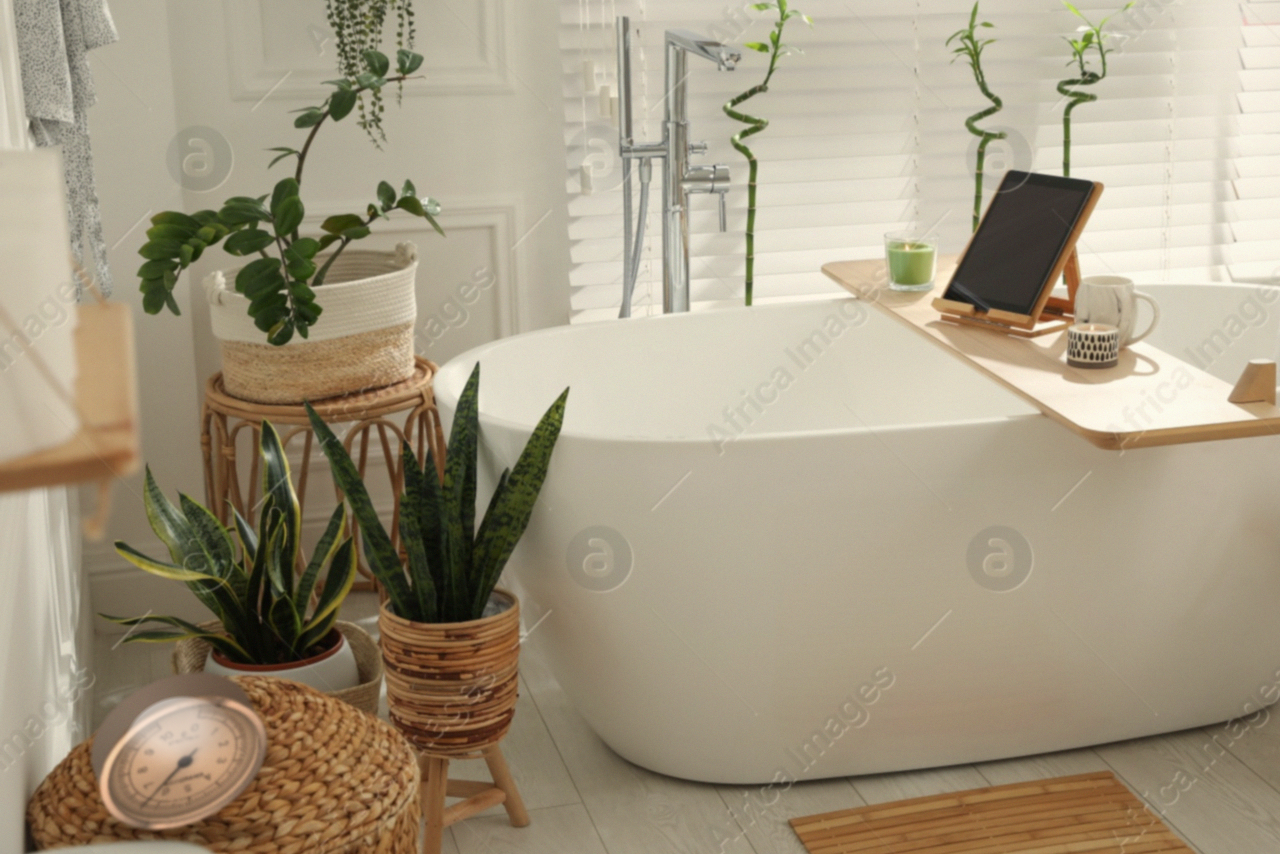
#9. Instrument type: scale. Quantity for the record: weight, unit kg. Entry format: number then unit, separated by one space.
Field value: 6.5 kg
